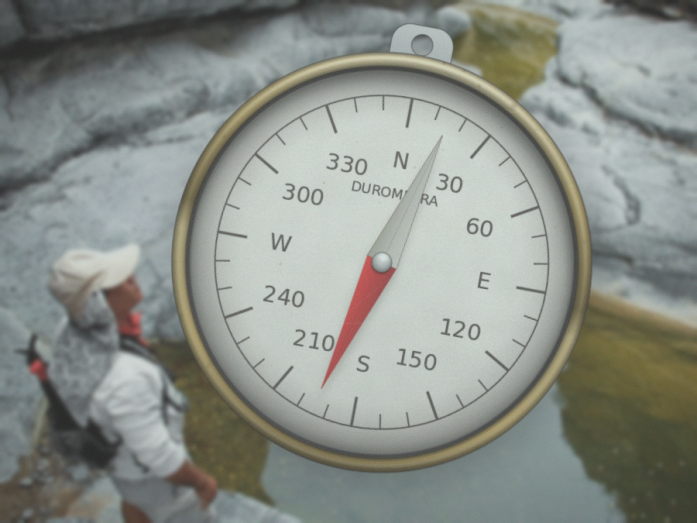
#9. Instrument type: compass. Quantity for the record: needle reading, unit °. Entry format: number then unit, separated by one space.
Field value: 195 °
